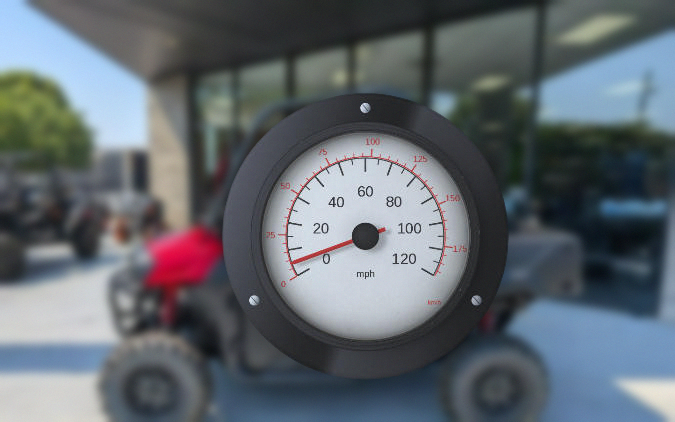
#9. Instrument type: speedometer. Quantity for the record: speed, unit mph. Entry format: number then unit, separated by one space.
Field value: 5 mph
